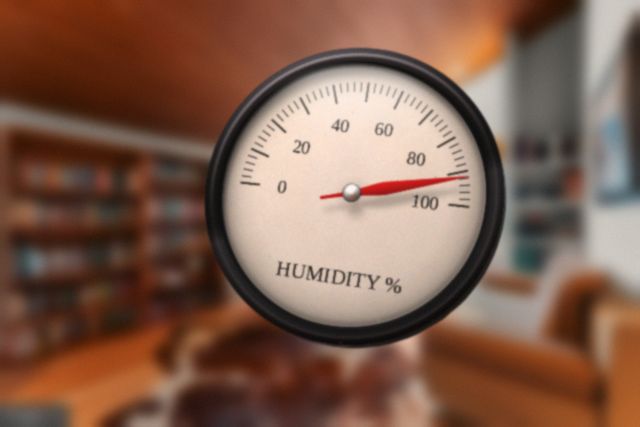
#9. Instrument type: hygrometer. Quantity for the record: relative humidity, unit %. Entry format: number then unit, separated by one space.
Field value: 92 %
